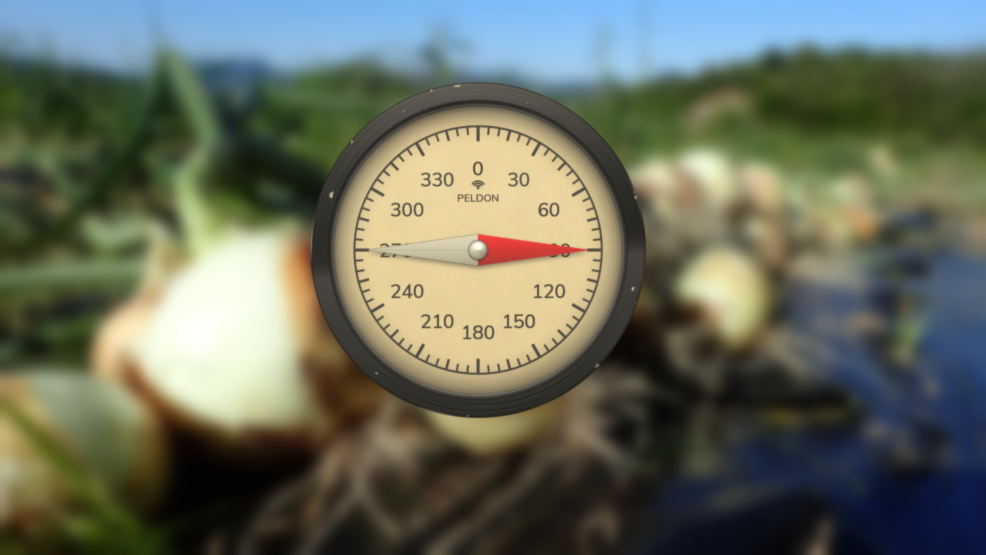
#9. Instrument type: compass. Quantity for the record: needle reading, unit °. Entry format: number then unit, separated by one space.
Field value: 90 °
